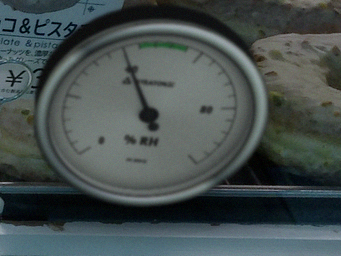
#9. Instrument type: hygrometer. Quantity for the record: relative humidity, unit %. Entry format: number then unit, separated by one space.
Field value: 40 %
